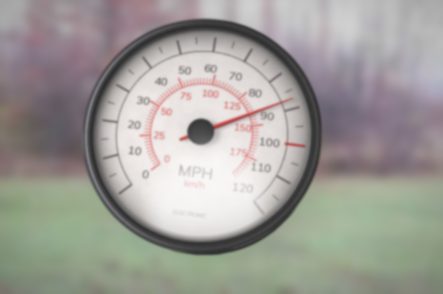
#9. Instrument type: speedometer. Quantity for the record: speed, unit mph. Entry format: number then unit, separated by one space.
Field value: 87.5 mph
